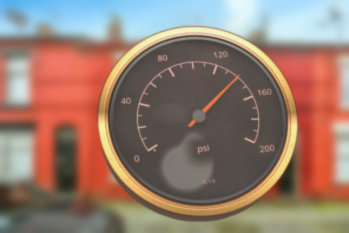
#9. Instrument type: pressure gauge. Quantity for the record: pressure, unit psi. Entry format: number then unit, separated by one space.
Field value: 140 psi
